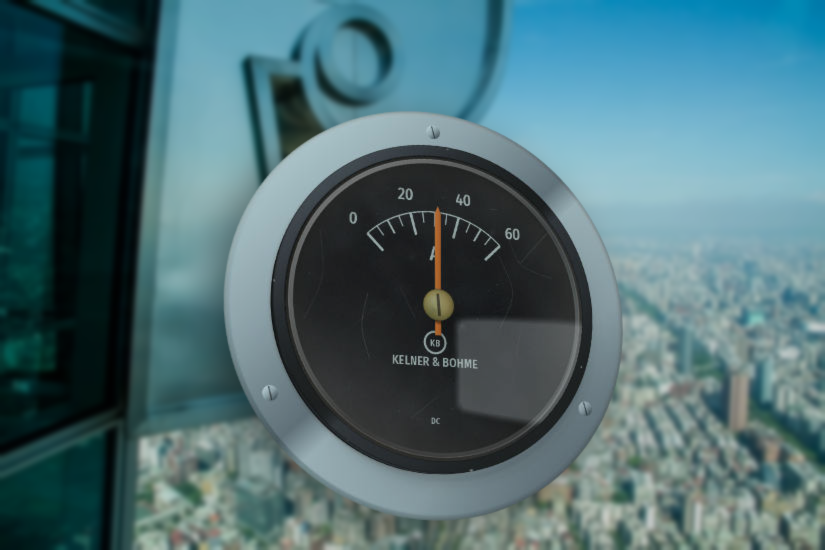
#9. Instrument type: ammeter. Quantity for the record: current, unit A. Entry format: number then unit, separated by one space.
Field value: 30 A
